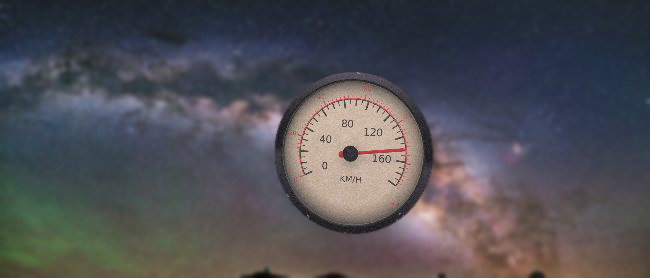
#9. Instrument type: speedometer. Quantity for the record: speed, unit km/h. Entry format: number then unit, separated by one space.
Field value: 150 km/h
